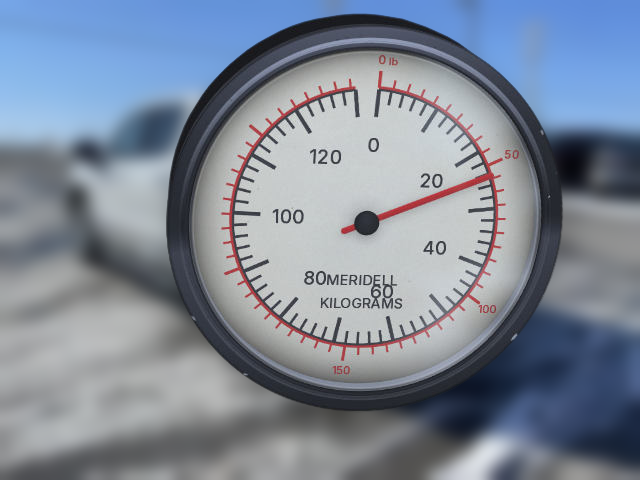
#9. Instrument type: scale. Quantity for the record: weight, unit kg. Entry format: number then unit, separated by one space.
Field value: 24 kg
